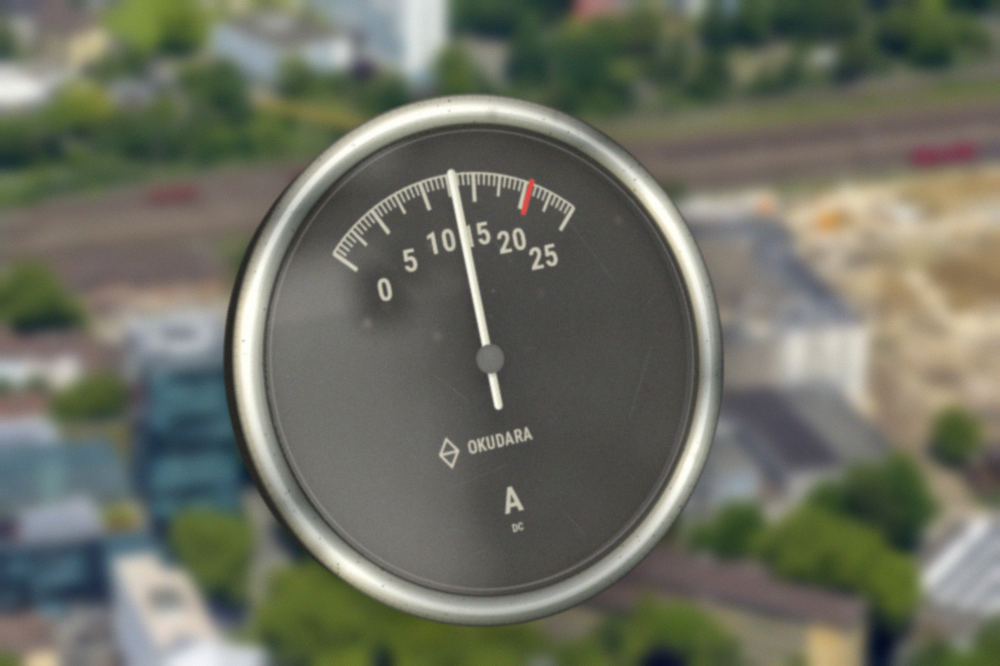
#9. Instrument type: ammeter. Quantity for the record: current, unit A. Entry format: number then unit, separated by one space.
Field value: 12.5 A
